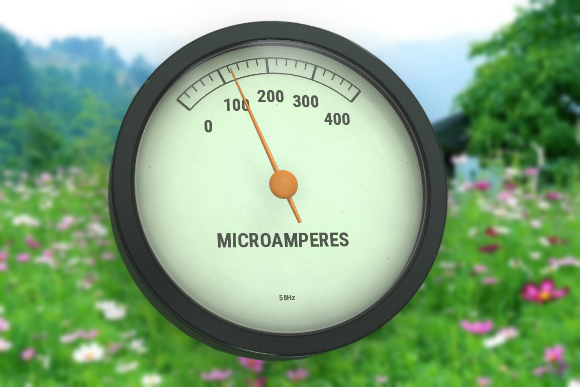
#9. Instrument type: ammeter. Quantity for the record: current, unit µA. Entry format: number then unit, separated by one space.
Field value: 120 µA
